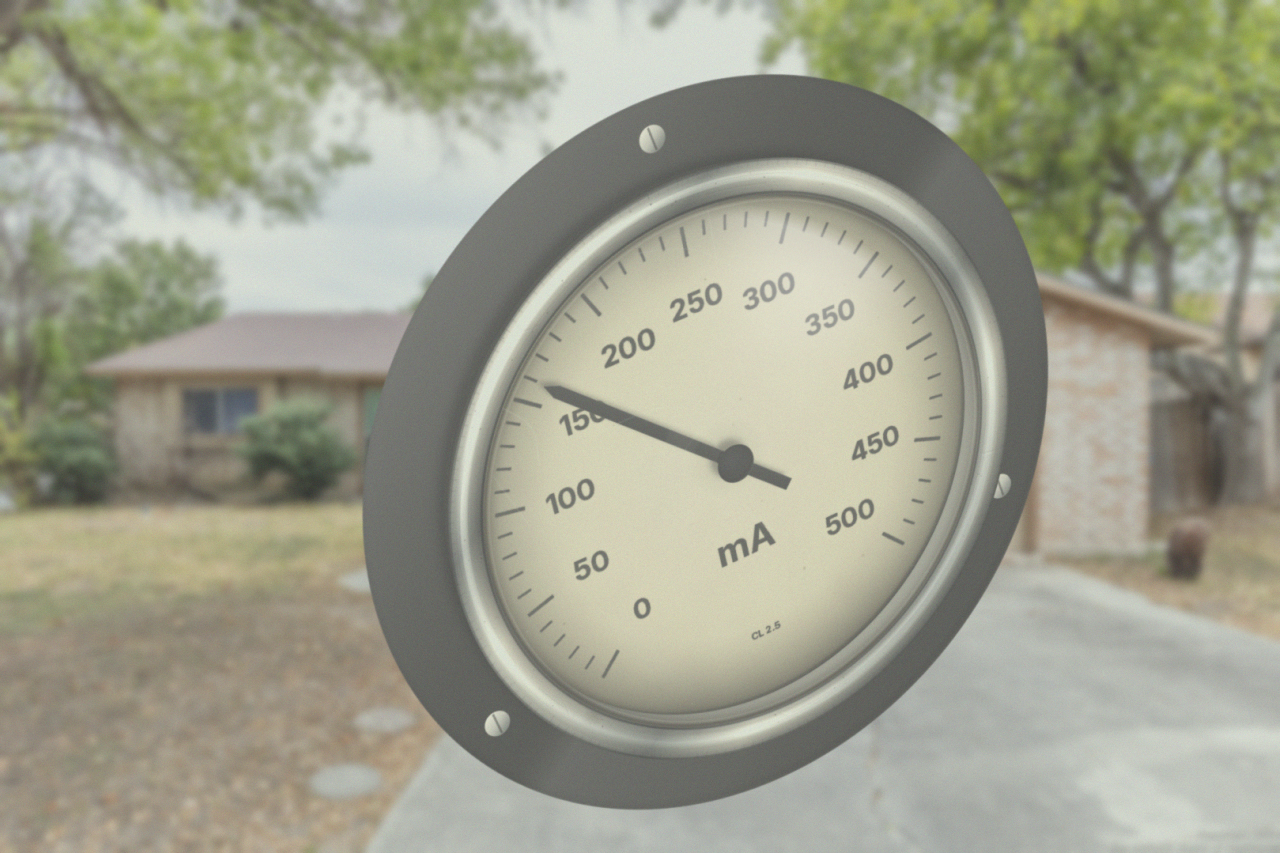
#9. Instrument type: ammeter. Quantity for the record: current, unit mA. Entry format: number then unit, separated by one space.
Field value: 160 mA
